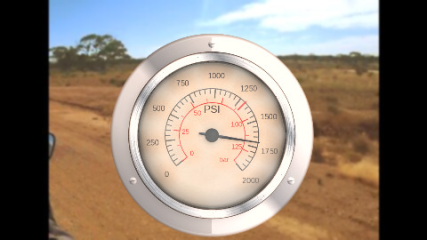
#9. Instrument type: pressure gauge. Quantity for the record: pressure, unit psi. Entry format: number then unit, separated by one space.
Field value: 1700 psi
